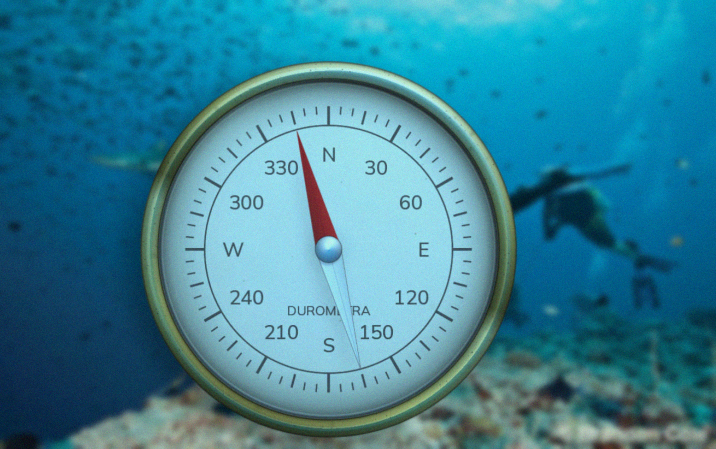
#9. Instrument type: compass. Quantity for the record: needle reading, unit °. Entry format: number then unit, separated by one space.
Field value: 345 °
